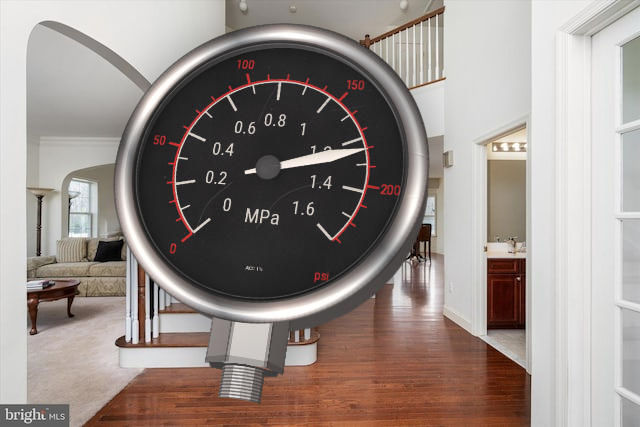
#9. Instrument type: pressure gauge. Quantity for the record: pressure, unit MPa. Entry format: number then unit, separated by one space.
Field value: 1.25 MPa
